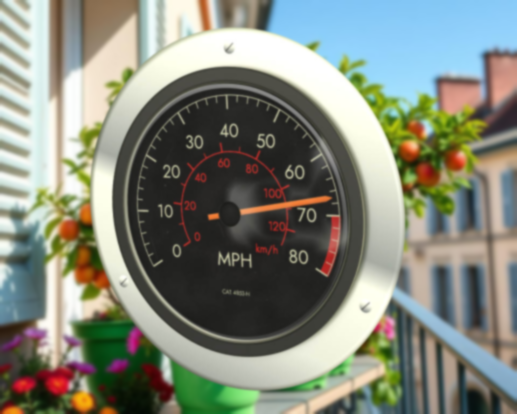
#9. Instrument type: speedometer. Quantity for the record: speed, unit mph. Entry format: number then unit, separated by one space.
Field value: 67 mph
